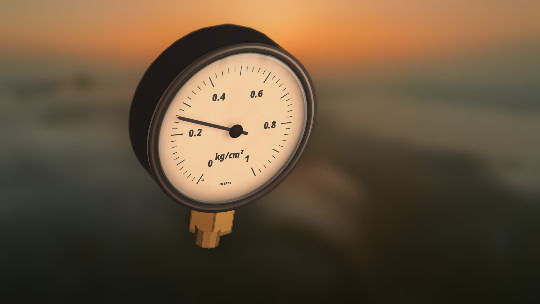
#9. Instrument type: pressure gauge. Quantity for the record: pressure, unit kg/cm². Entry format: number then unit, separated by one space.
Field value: 0.26 kg/cm²
